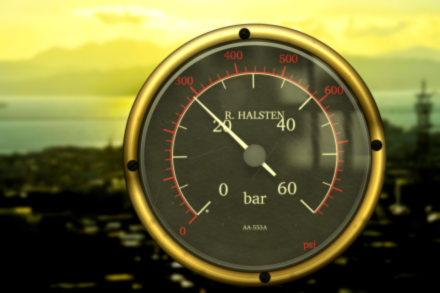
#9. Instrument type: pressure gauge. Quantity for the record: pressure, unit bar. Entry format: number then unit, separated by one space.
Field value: 20 bar
